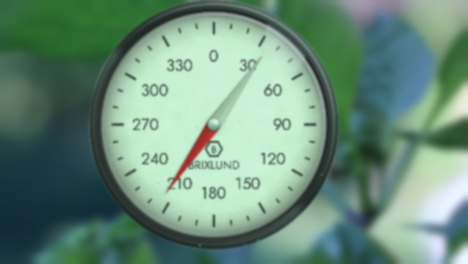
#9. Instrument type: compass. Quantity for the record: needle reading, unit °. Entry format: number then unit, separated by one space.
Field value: 215 °
